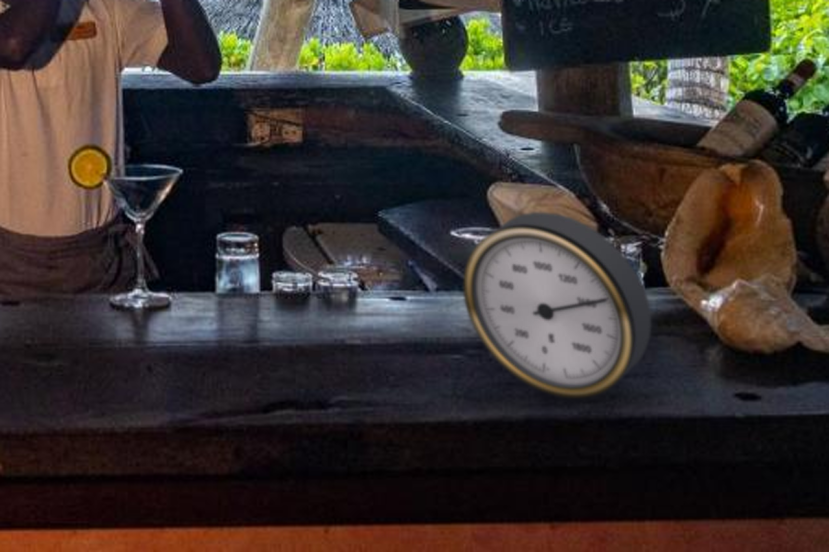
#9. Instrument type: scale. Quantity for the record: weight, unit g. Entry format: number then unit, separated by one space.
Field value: 1400 g
